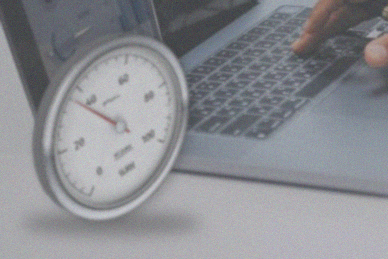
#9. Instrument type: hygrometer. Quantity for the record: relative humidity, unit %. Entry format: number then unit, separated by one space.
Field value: 36 %
